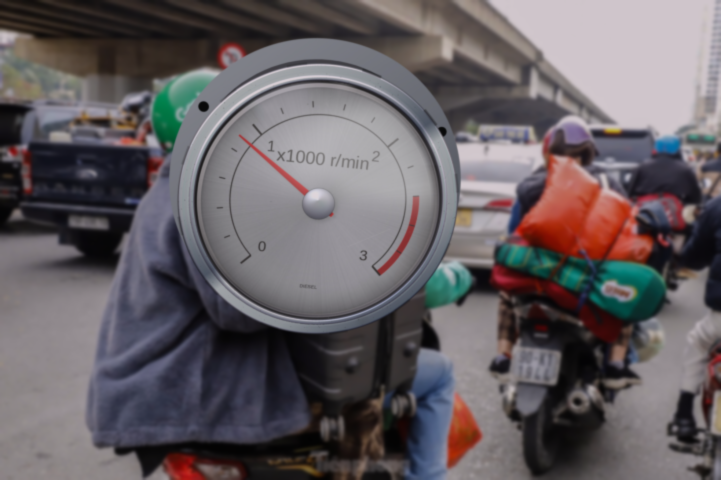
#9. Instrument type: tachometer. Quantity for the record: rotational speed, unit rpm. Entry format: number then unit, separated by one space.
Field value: 900 rpm
